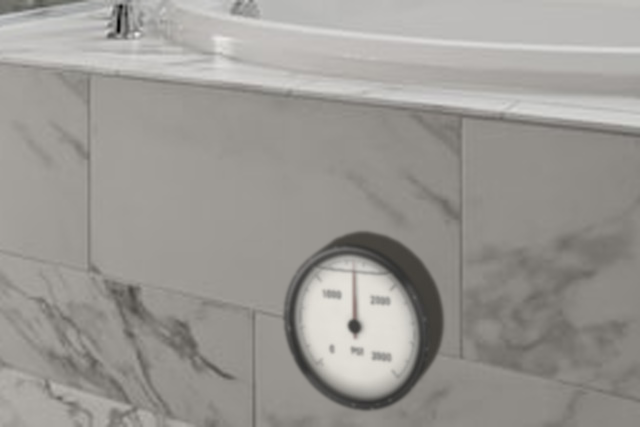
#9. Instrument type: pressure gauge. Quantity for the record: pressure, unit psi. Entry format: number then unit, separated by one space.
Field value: 1500 psi
